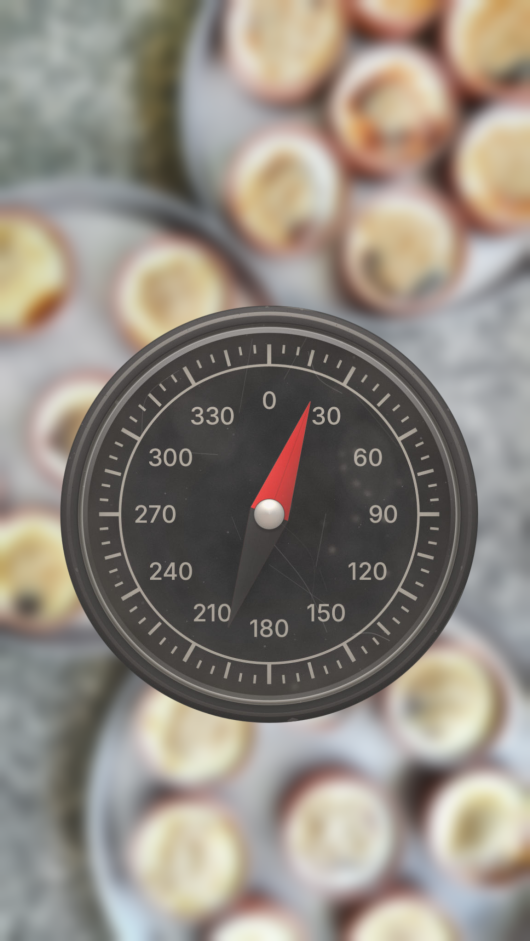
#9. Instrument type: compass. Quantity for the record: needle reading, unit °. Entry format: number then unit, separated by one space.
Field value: 20 °
